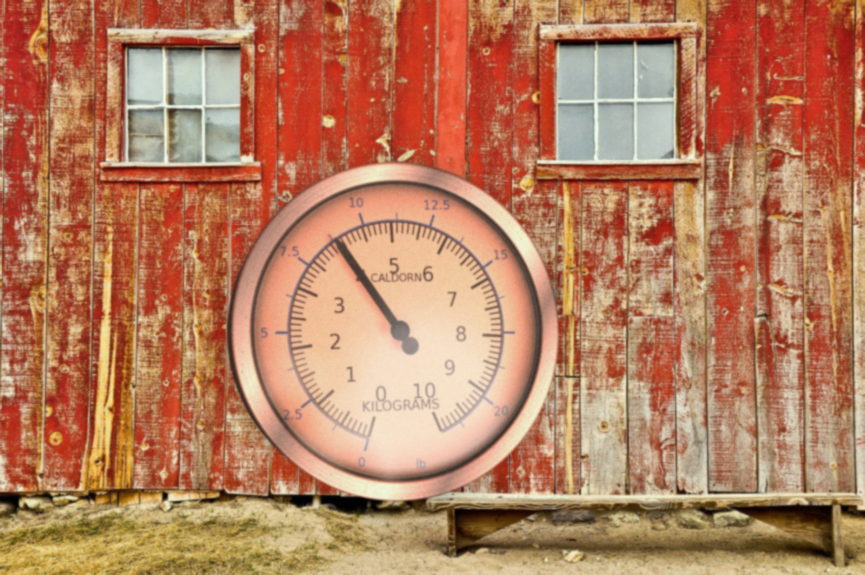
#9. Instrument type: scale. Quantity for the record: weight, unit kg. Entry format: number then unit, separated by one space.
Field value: 4 kg
